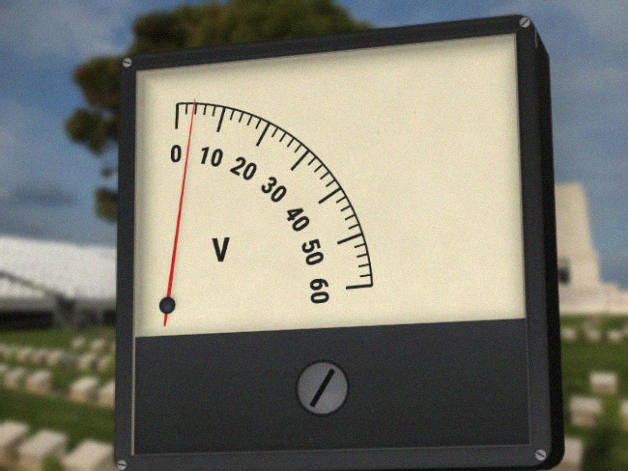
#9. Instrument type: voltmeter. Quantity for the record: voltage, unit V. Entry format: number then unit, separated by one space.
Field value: 4 V
